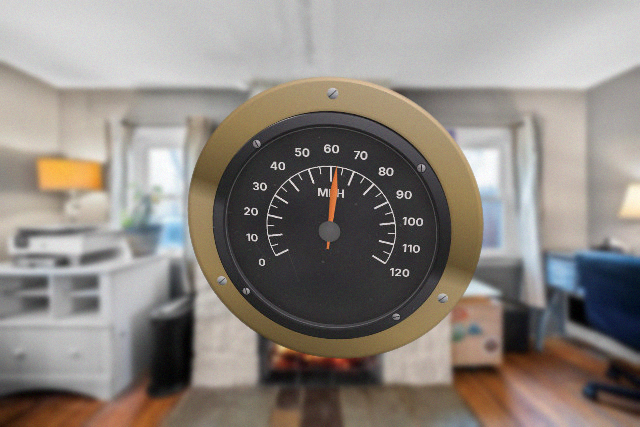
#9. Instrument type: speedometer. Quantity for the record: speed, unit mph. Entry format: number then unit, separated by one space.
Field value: 62.5 mph
